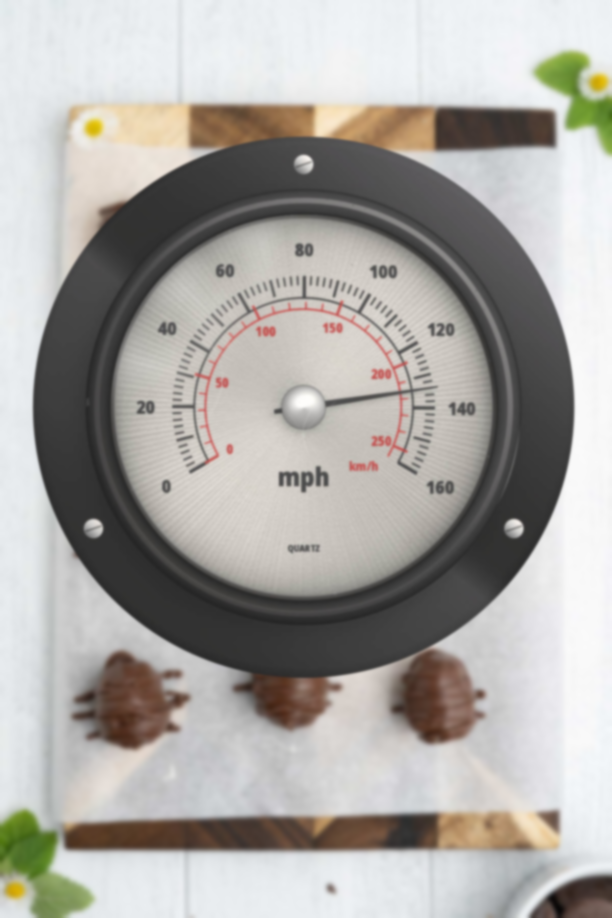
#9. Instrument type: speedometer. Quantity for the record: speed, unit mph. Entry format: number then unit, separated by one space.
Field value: 134 mph
